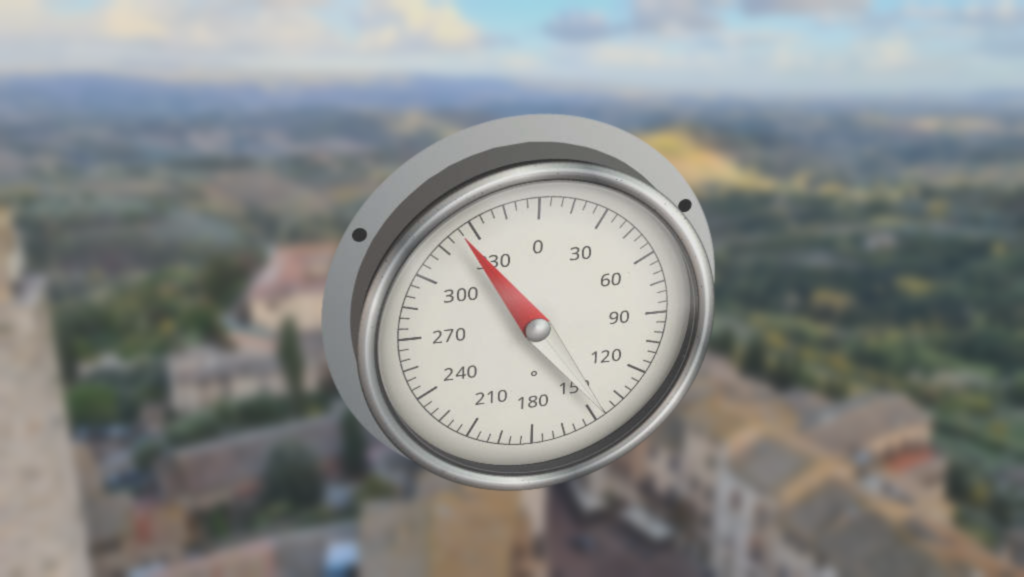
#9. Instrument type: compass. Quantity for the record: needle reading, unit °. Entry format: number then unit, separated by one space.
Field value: 325 °
